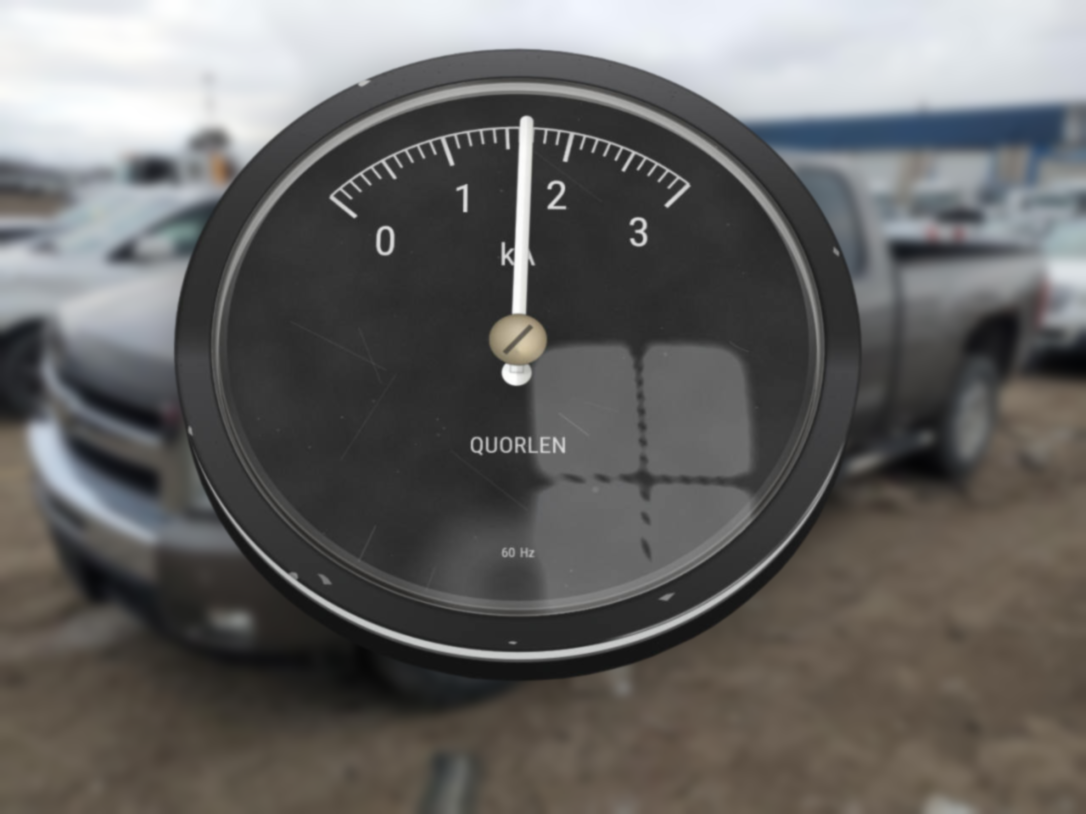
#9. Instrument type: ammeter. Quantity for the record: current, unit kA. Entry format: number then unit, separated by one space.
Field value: 1.65 kA
